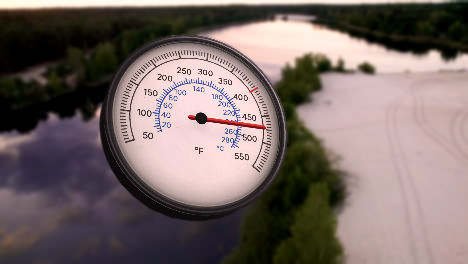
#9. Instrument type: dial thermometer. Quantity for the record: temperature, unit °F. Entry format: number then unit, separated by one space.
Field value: 475 °F
